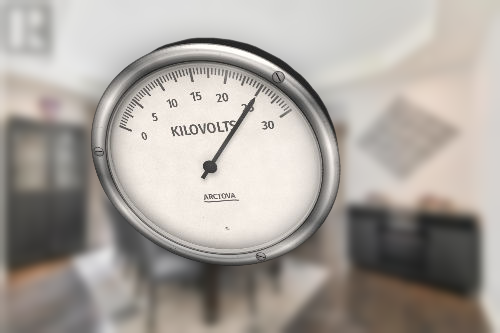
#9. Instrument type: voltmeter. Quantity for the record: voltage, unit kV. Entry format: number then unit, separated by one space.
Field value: 25 kV
